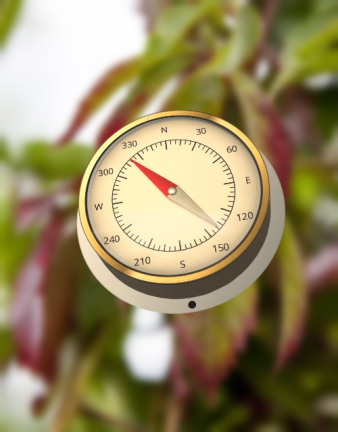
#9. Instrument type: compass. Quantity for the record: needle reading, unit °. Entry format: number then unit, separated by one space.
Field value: 320 °
